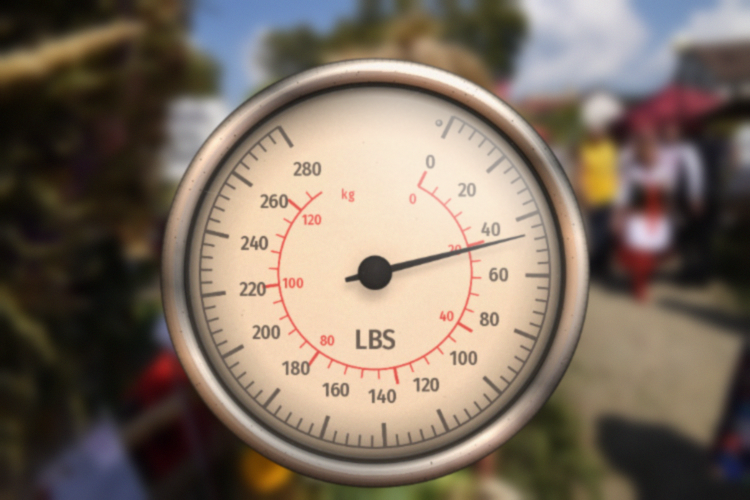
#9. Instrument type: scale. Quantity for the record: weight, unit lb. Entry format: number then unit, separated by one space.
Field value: 46 lb
